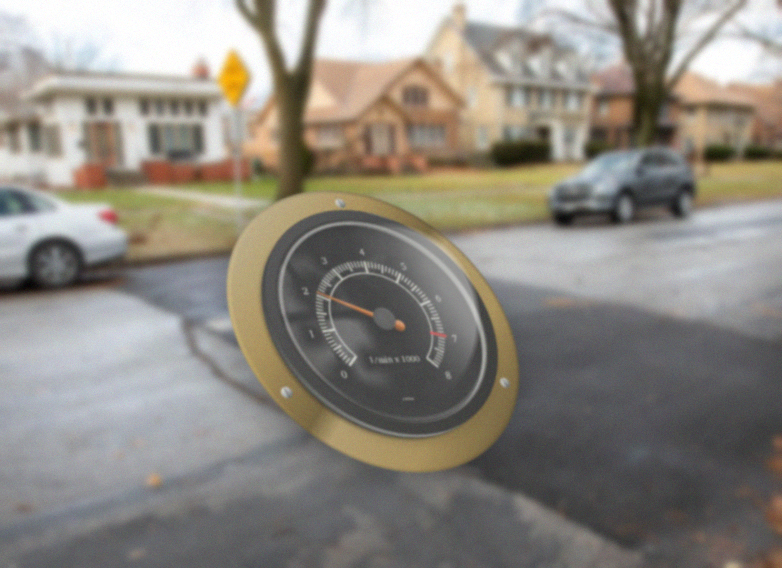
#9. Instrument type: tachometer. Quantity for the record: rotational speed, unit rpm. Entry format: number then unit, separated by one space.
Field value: 2000 rpm
